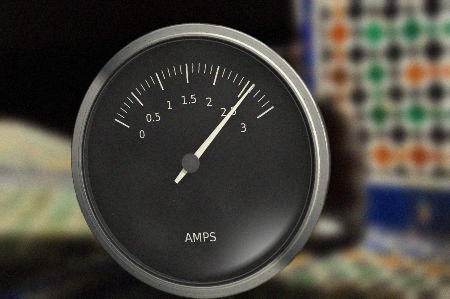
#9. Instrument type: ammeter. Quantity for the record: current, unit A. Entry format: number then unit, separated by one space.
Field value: 2.6 A
